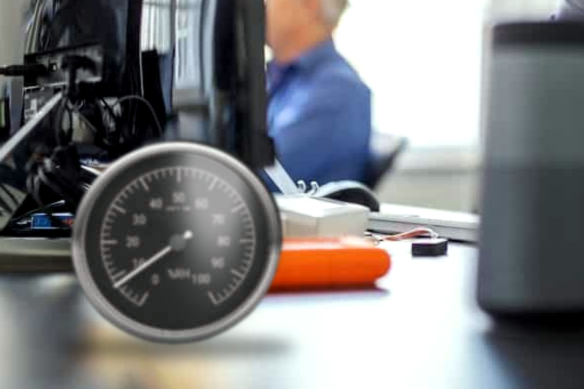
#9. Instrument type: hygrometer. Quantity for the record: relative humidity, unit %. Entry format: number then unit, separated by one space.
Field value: 8 %
